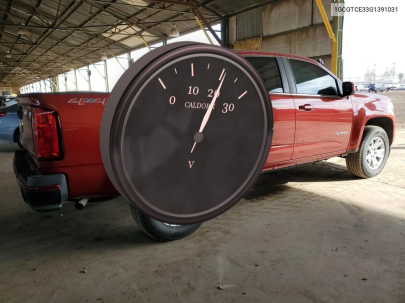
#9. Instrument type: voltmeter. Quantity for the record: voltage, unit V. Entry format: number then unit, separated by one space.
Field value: 20 V
